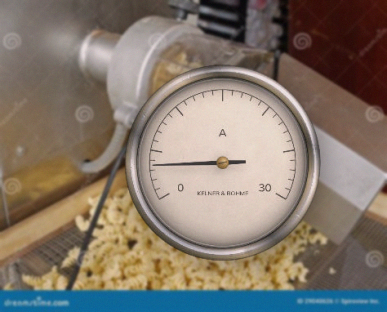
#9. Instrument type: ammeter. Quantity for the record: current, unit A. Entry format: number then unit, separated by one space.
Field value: 3.5 A
